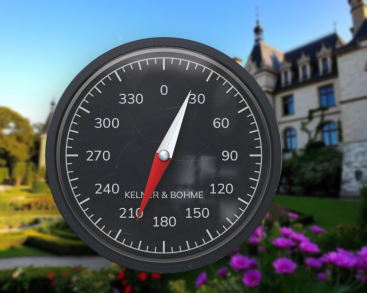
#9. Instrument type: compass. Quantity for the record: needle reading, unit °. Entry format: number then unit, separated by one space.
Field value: 202.5 °
